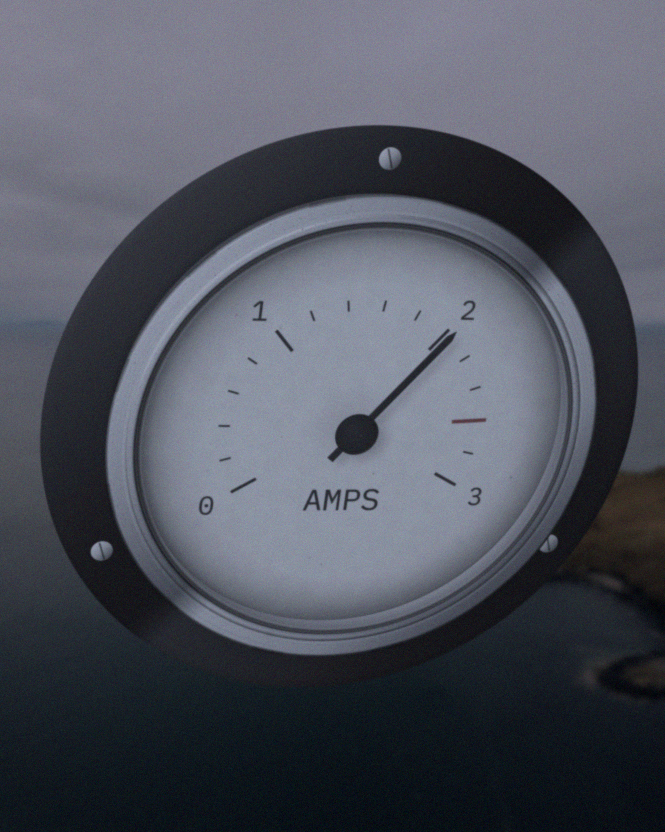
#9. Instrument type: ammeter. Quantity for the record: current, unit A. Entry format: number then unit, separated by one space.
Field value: 2 A
